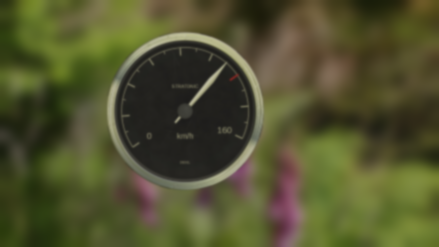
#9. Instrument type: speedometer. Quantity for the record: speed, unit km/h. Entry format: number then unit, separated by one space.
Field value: 110 km/h
